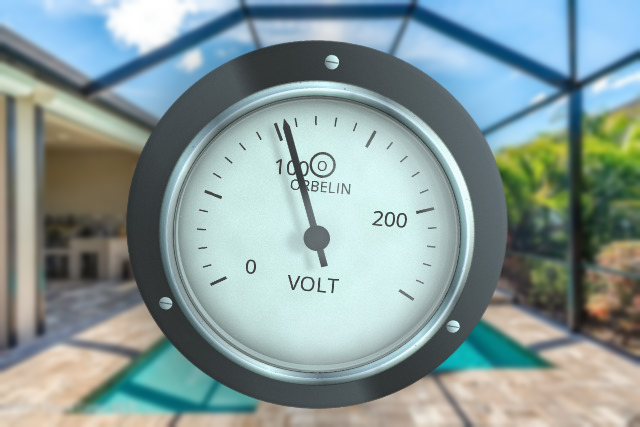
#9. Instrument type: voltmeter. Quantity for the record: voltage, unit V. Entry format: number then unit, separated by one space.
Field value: 105 V
